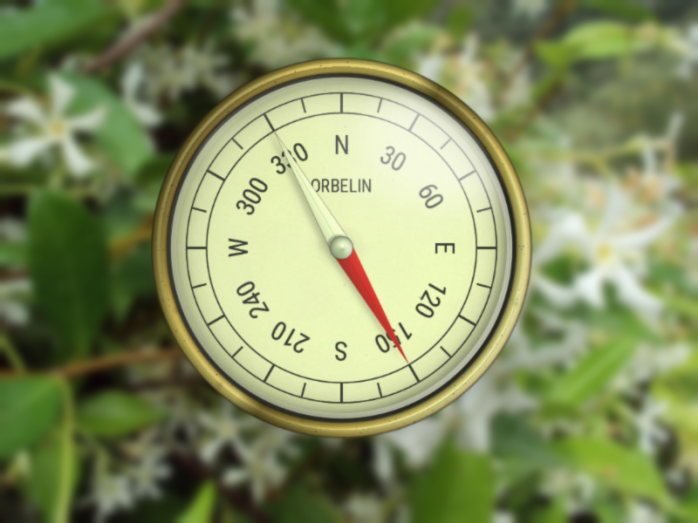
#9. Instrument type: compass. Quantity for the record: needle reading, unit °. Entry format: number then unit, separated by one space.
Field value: 150 °
